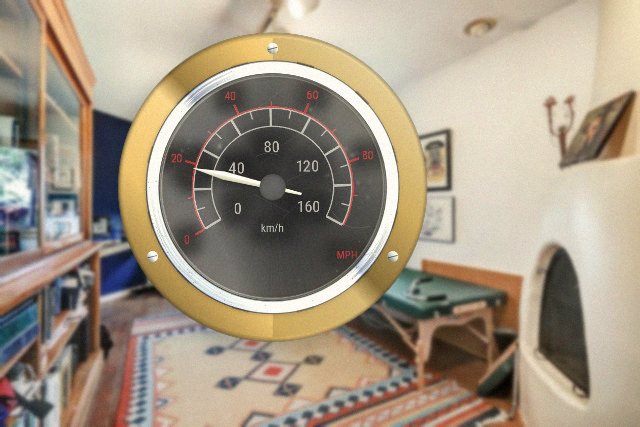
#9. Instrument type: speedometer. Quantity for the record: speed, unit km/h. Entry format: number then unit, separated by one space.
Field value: 30 km/h
